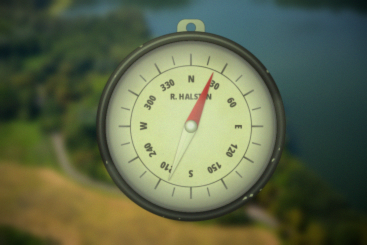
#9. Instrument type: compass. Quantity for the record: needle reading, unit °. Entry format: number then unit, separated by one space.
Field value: 22.5 °
